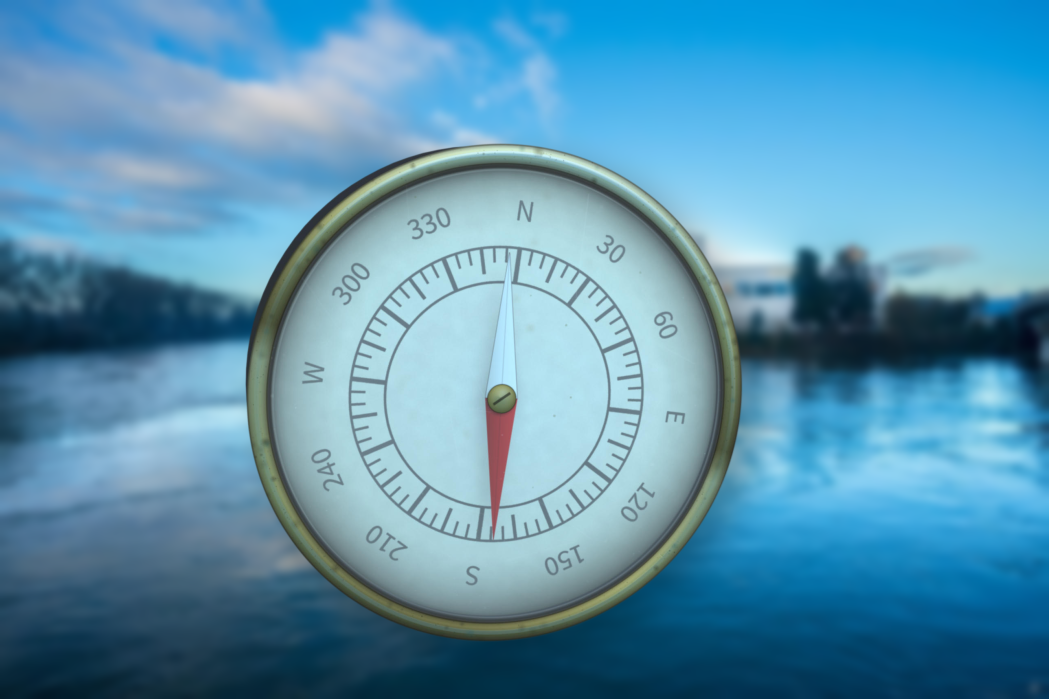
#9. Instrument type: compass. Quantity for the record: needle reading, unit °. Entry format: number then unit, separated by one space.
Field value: 175 °
